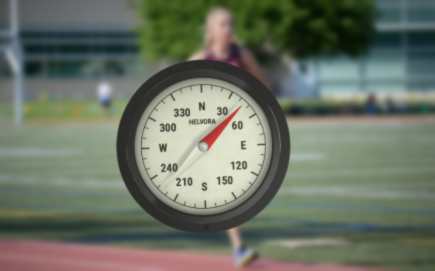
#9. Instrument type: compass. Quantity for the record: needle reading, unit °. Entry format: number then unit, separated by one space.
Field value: 45 °
